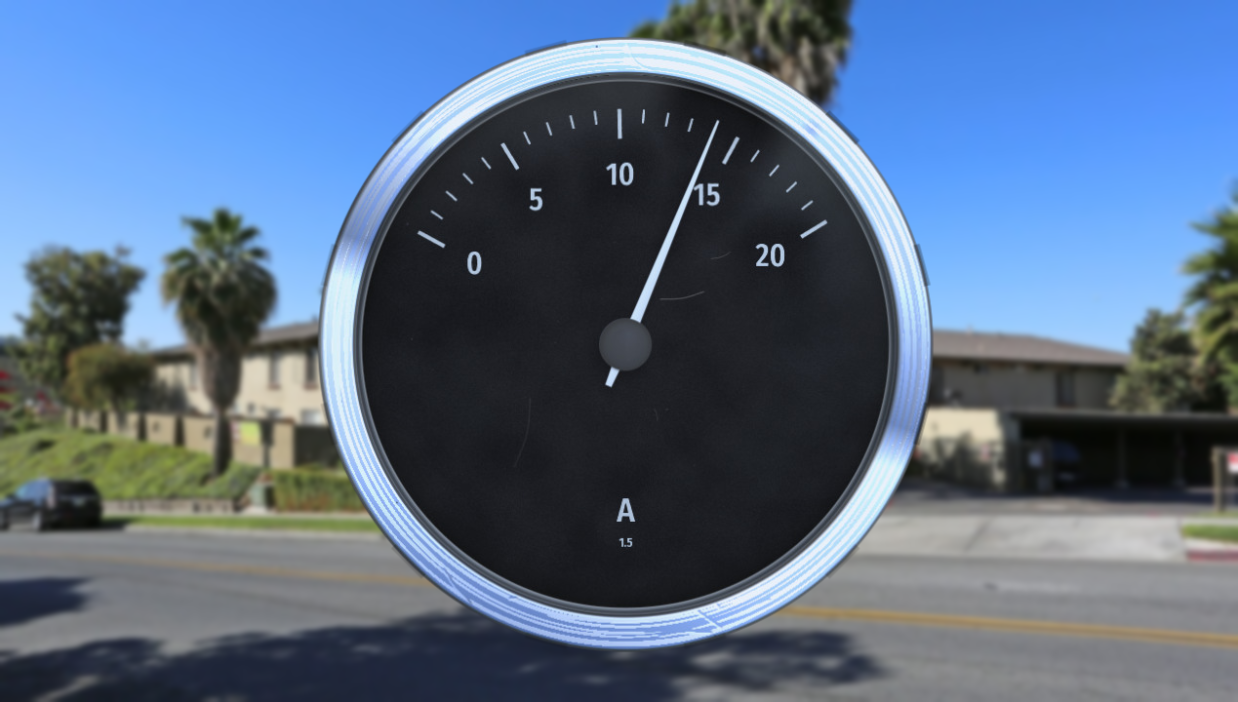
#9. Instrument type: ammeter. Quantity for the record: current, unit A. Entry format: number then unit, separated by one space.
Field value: 14 A
